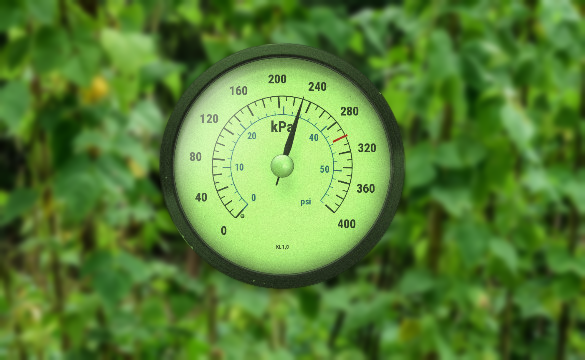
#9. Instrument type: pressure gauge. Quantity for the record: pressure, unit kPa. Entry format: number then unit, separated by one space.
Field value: 230 kPa
